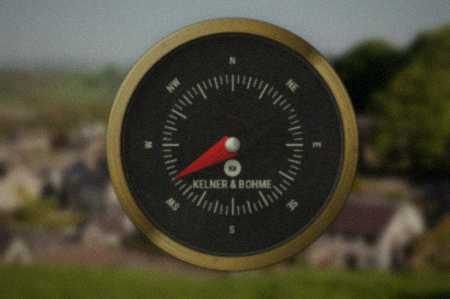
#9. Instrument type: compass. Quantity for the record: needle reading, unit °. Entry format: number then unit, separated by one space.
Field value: 240 °
